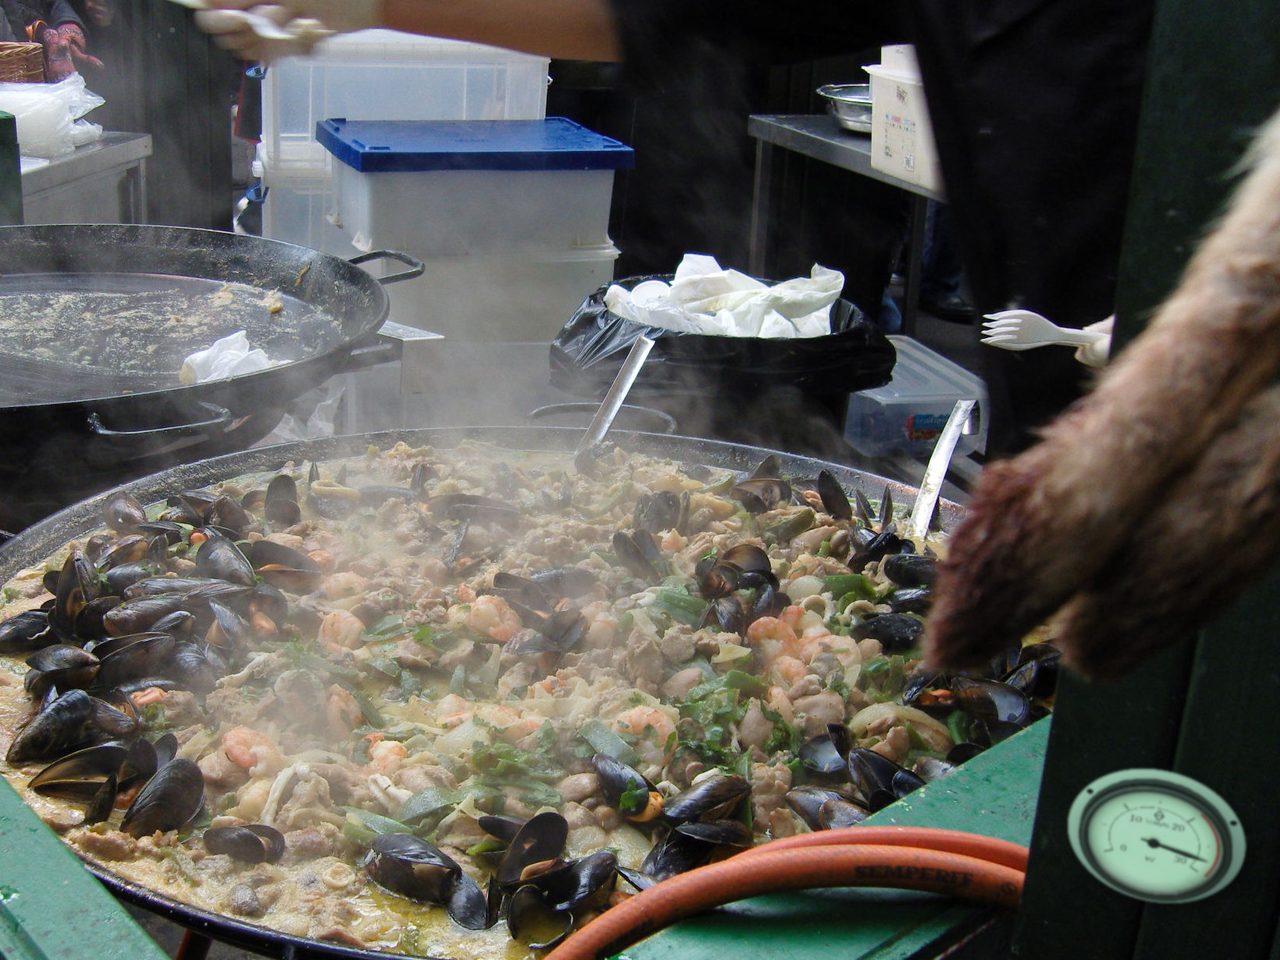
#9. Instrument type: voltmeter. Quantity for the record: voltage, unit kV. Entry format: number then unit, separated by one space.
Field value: 27.5 kV
